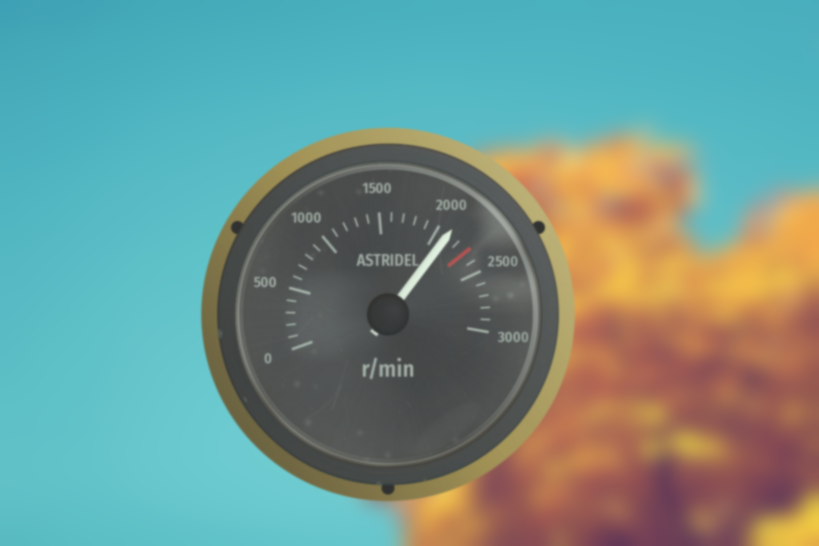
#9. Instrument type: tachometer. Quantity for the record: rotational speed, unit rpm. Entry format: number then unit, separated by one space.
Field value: 2100 rpm
